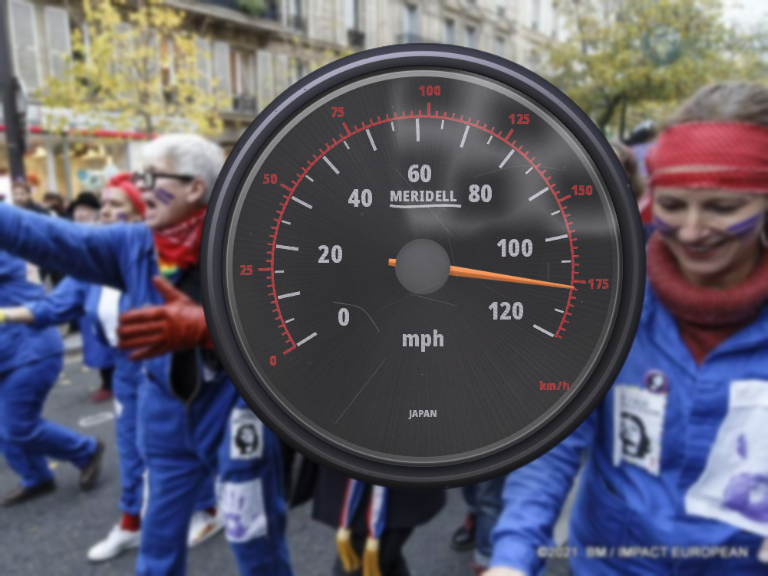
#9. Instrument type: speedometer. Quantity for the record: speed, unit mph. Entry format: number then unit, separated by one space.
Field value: 110 mph
